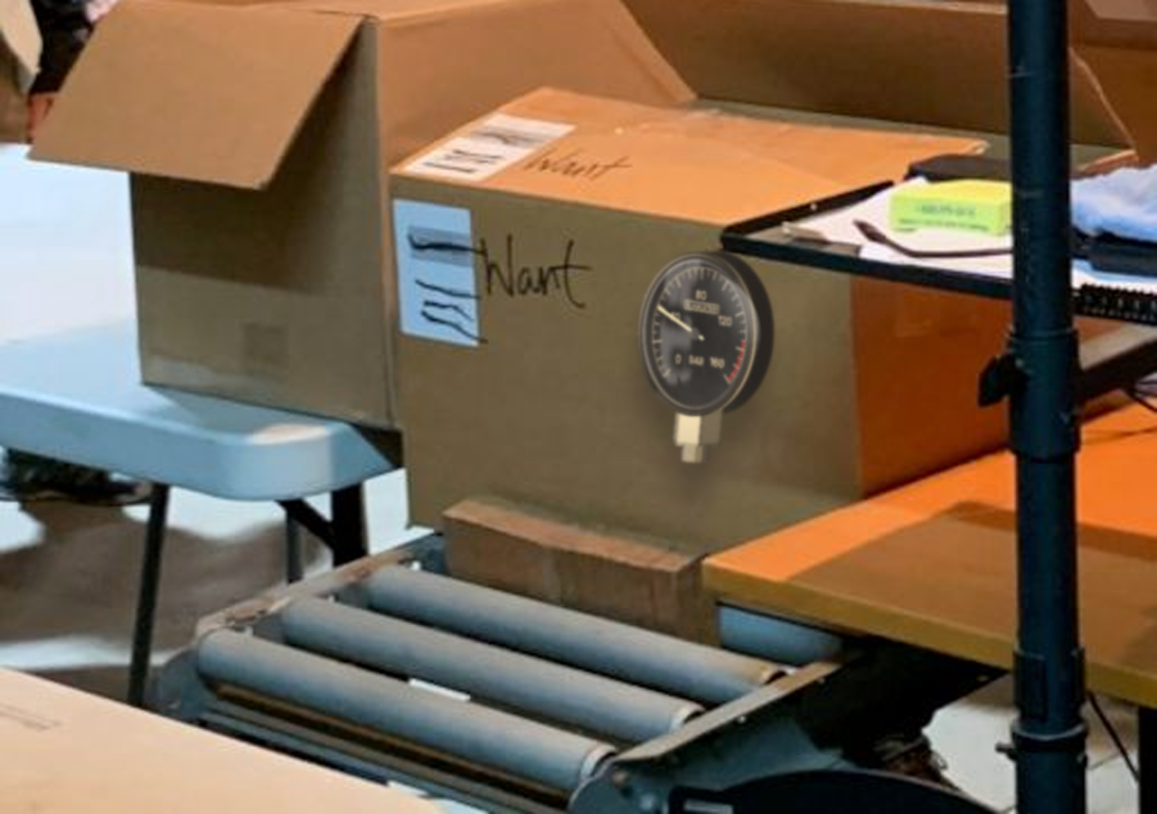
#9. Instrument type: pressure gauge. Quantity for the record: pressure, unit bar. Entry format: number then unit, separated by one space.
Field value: 40 bar
